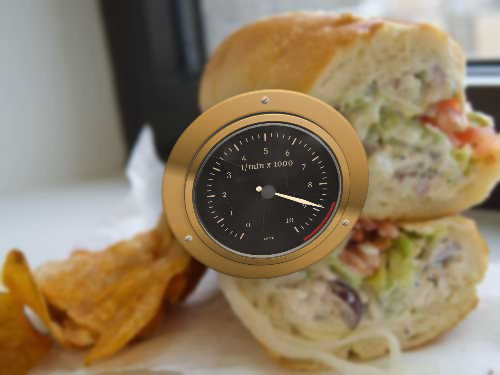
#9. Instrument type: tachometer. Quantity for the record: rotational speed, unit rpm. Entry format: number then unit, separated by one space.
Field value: 8800 rpm
